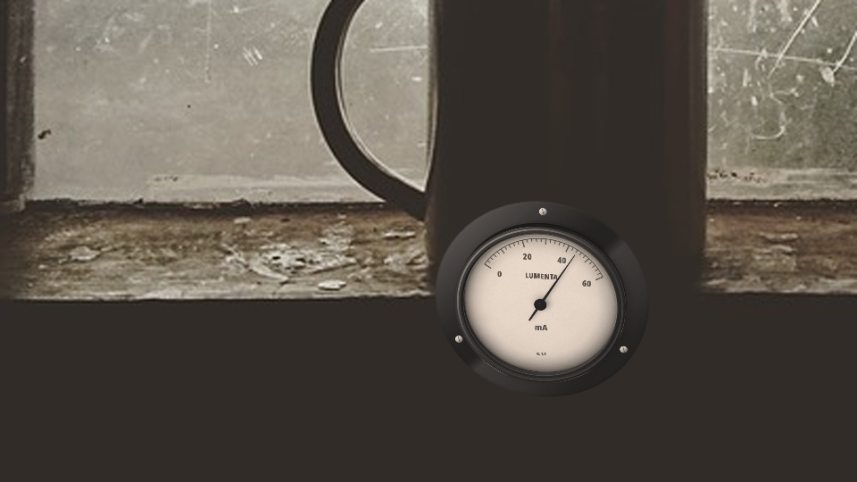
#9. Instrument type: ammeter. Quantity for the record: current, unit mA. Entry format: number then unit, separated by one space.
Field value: 44 mA
